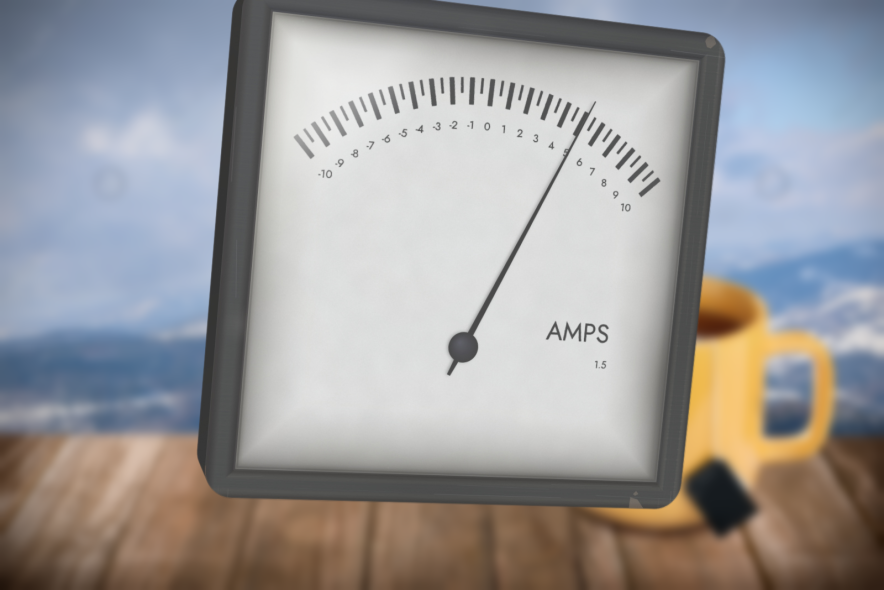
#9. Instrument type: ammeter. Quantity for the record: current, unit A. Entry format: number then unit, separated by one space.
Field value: 5 A
